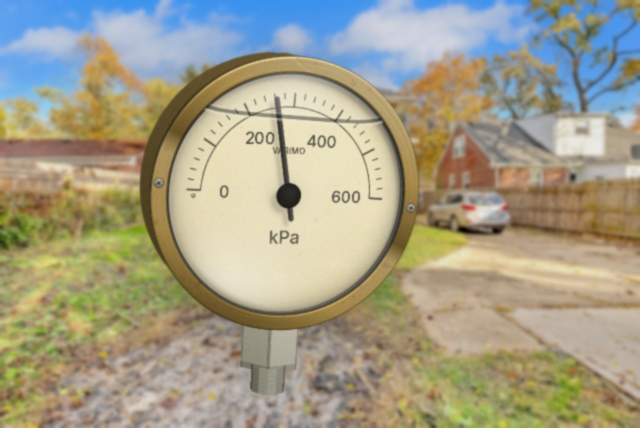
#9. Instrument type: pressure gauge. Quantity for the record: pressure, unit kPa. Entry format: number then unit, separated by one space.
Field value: 260 kPa
